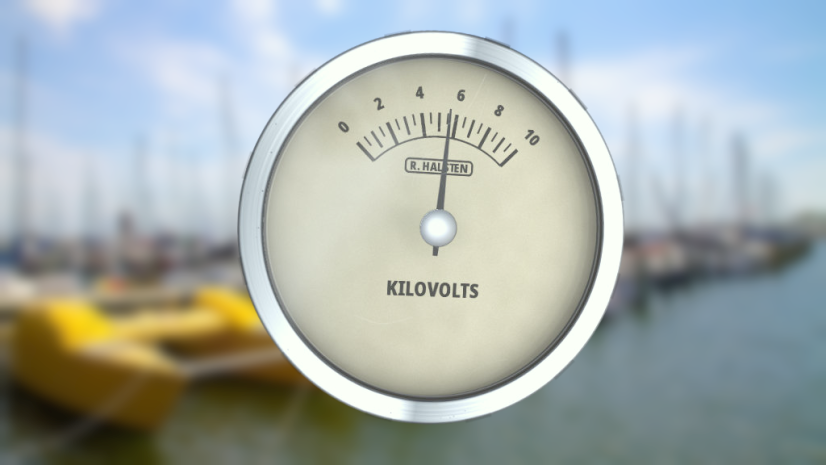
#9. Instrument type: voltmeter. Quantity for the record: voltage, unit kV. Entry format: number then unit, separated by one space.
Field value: 5.5 kV
